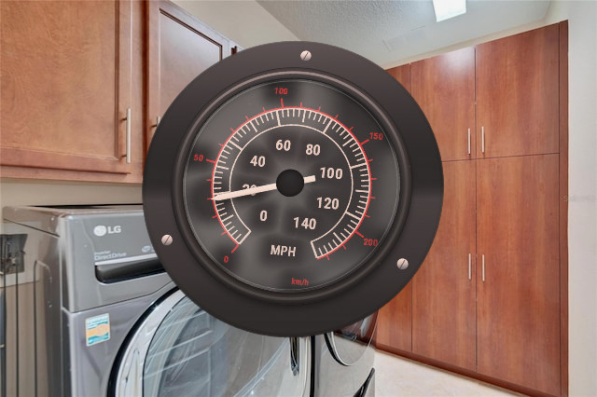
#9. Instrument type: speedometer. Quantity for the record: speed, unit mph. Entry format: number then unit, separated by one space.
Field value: 18 mph
